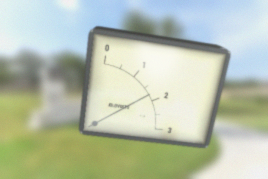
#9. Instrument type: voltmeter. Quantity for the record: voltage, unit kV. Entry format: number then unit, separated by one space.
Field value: 1.75 kV
